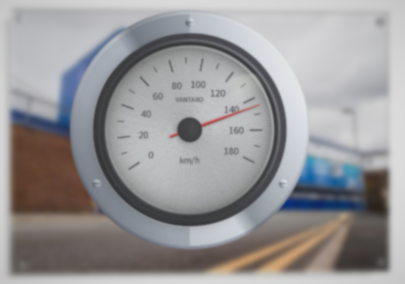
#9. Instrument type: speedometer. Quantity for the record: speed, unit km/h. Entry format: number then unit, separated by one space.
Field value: 145 km/h
